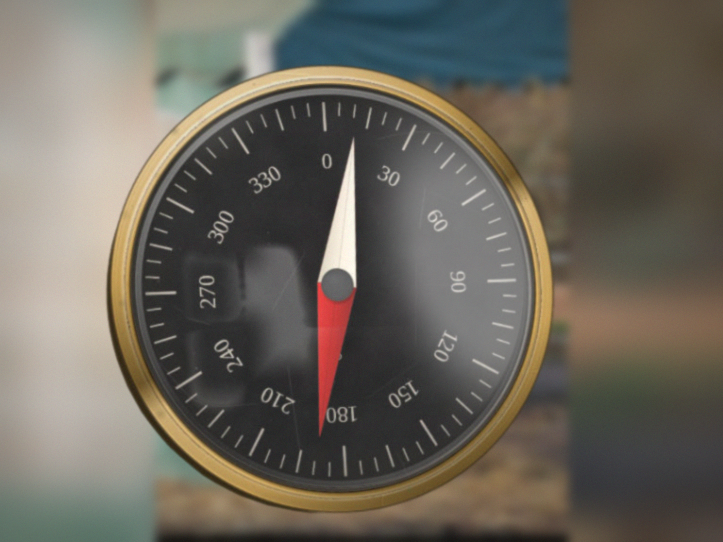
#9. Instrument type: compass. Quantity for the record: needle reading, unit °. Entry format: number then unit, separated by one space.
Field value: 190 °
